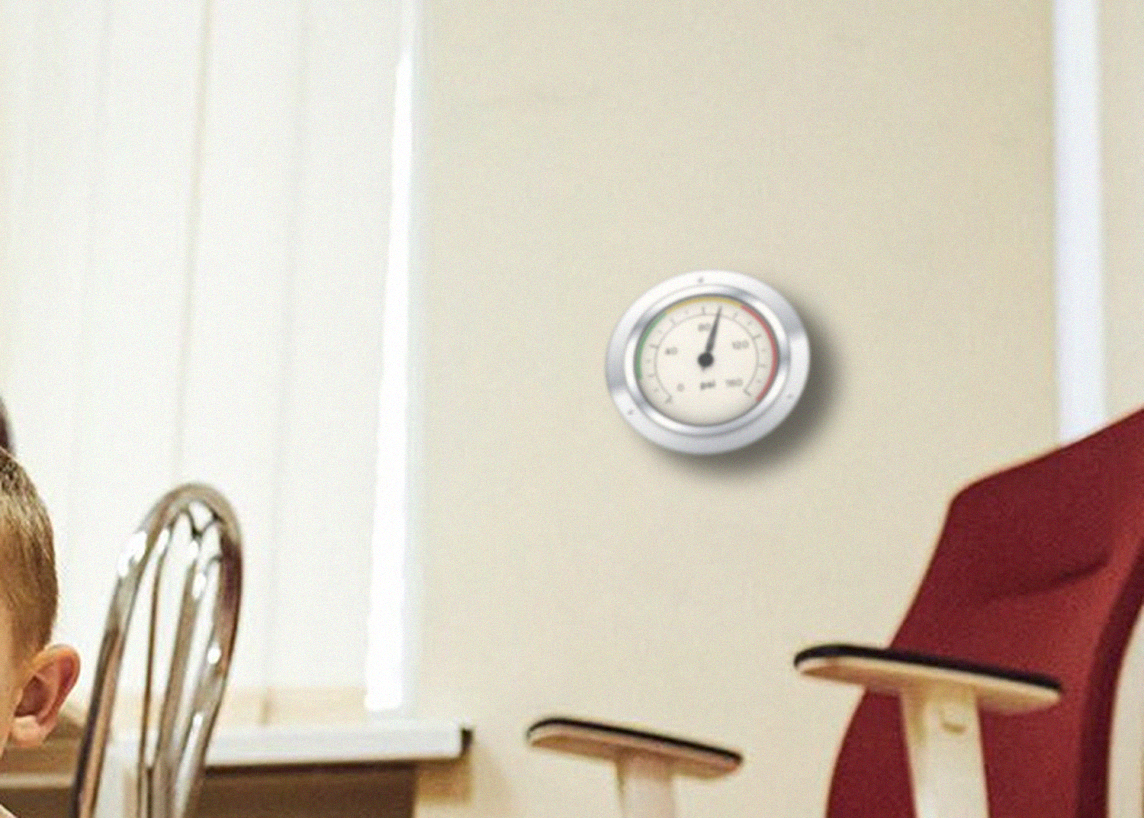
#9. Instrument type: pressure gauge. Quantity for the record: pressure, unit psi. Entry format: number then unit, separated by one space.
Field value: 90 psi
